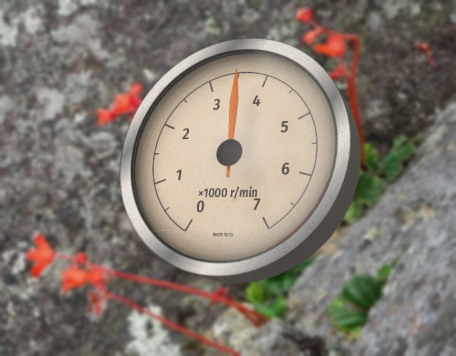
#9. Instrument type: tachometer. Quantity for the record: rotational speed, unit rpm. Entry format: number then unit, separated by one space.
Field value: 3500 rpm
